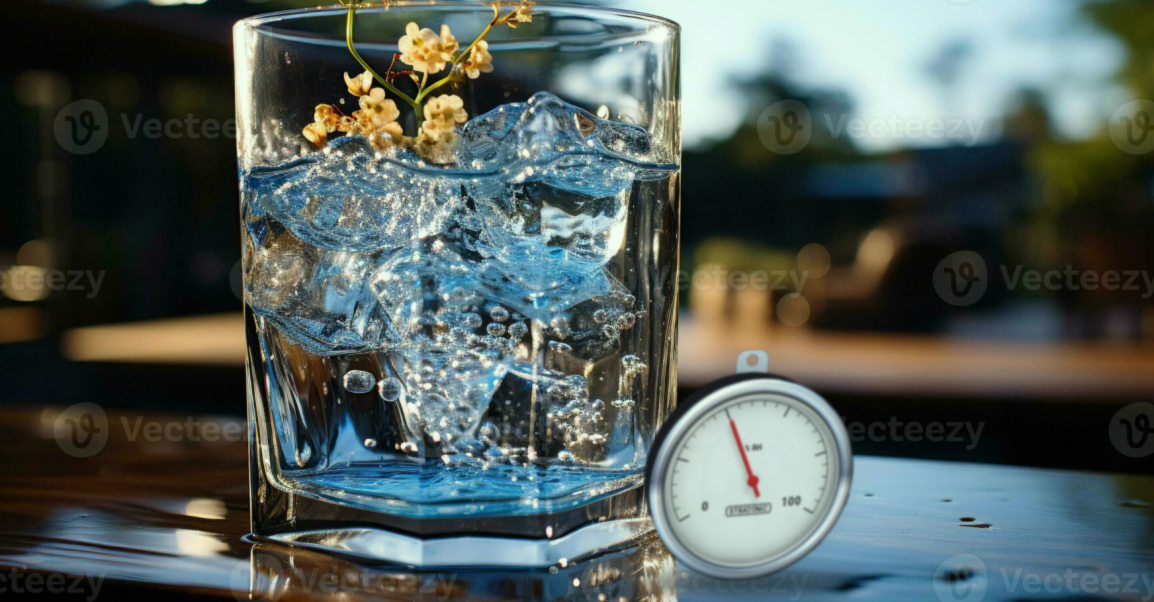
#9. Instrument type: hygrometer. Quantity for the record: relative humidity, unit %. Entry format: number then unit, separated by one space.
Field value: 40 %
